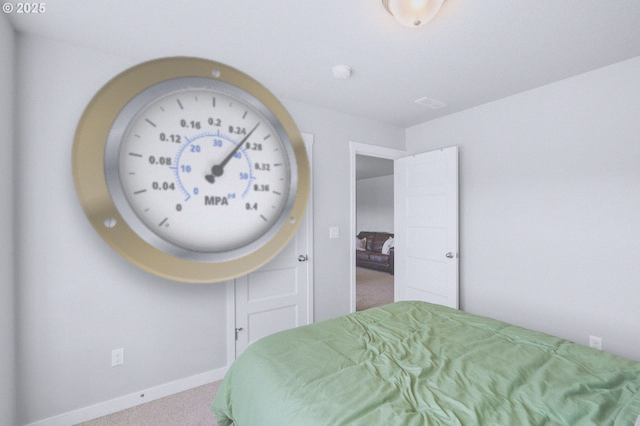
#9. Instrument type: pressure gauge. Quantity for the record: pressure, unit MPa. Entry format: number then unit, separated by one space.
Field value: 0.26 MPa
